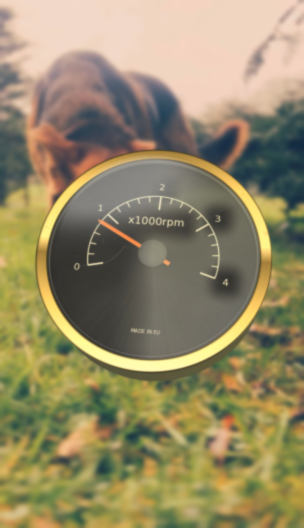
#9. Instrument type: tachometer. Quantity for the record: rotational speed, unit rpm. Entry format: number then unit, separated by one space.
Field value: 800 rpm
